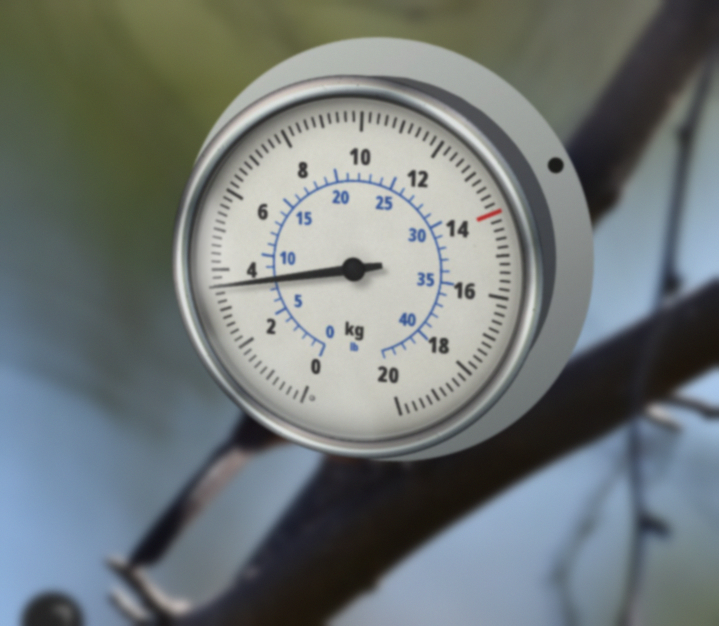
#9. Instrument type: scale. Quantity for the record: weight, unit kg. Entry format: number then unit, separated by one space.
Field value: 3.6 kg
